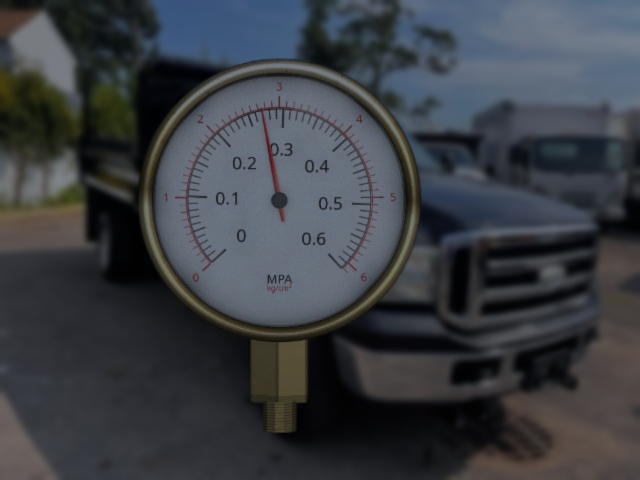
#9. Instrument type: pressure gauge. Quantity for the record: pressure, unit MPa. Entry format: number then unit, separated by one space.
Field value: 0.27 MPa
